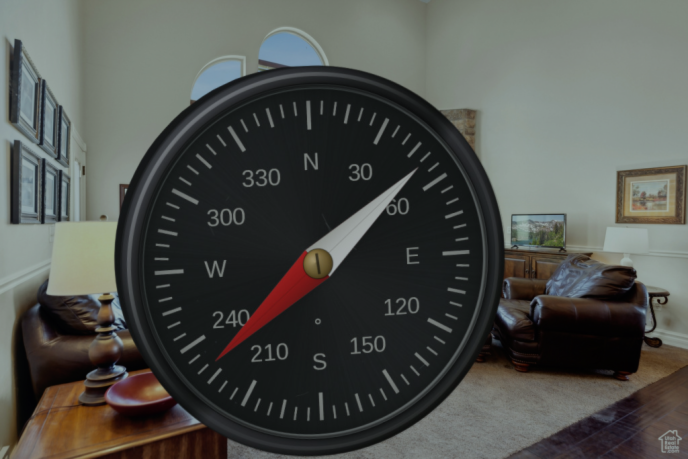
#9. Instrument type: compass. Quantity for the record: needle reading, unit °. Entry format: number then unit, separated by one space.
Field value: 230 °
